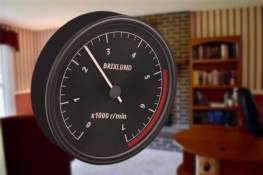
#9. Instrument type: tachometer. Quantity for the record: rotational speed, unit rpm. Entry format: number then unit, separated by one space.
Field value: 2400 rpm
